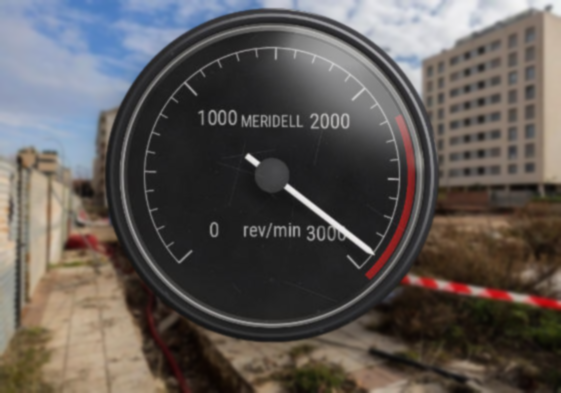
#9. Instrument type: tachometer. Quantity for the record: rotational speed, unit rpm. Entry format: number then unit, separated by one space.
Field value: 2900 rpm
